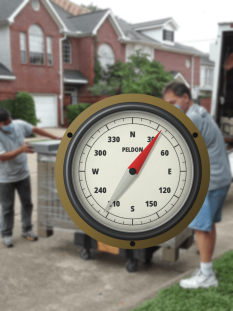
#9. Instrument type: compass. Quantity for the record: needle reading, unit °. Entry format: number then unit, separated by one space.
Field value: 35 °
